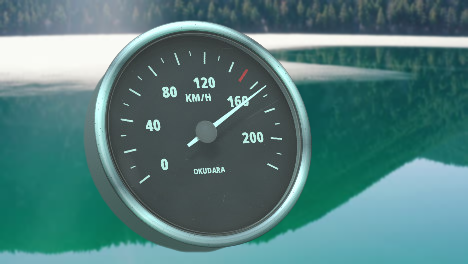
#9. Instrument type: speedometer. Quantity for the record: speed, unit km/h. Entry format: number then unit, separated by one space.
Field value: 165 km/h
